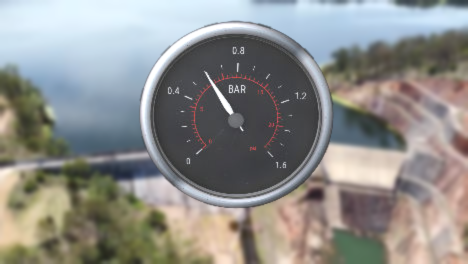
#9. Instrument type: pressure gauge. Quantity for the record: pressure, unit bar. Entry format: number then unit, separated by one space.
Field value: 0.6 bar
